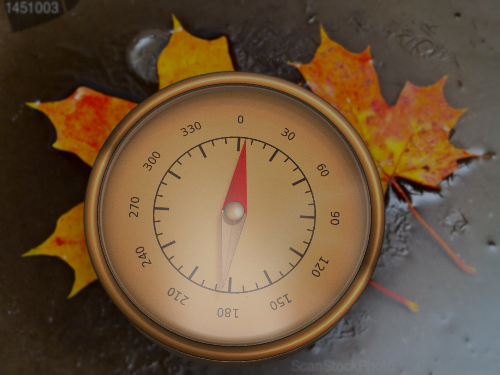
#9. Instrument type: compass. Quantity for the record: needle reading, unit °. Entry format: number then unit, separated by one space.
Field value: 5 °
